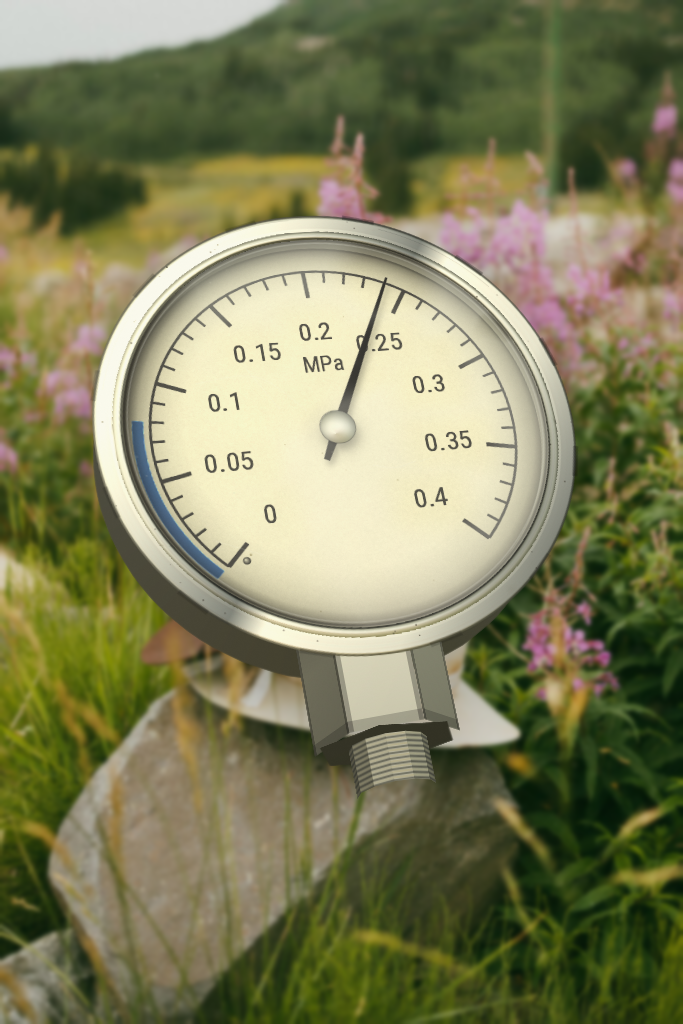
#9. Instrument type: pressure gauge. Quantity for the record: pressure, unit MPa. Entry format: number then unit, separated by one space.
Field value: 0.24 MPa
